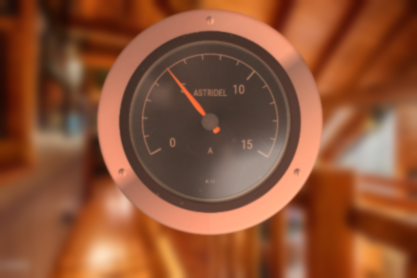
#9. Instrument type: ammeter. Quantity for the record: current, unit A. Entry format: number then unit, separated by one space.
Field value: 5 A
